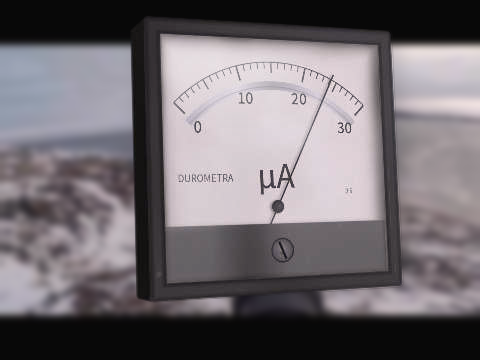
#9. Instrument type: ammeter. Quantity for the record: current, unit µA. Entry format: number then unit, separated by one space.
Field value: 24 µA
